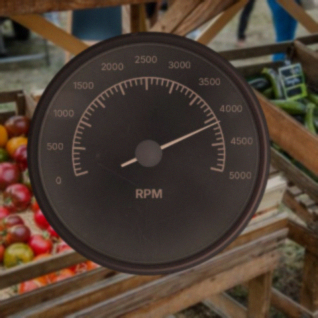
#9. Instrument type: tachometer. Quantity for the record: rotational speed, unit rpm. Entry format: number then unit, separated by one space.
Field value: 4100 rpm
